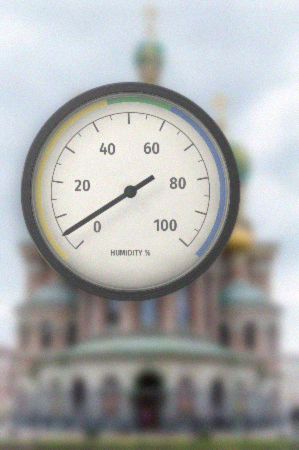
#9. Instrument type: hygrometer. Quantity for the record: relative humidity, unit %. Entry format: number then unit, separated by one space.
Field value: 5 %
